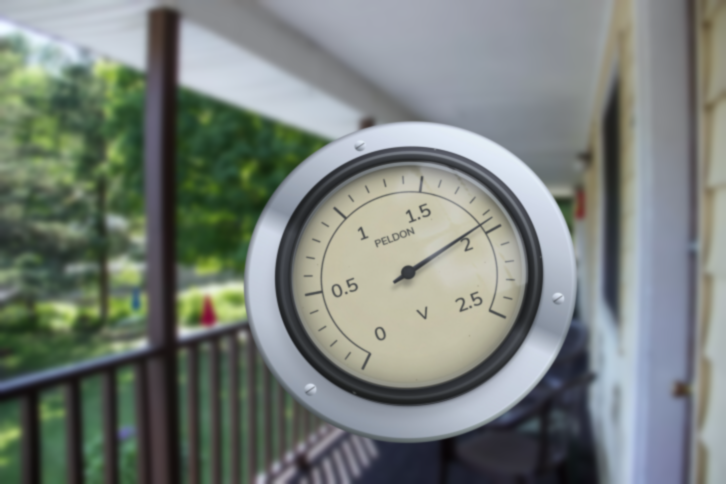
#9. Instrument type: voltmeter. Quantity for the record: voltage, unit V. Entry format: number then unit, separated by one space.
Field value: 1.95 V
